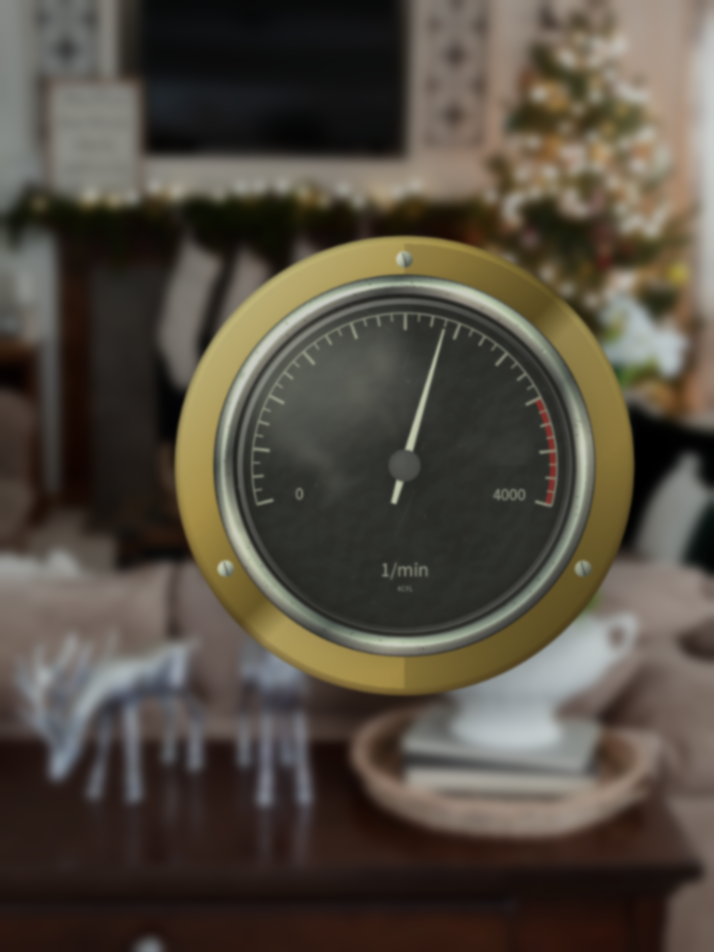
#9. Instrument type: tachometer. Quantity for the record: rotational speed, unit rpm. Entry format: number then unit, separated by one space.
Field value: 2300 rpm
